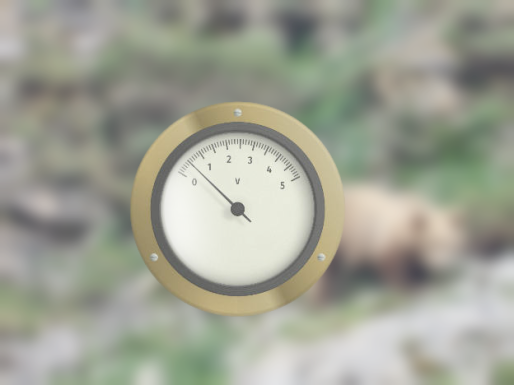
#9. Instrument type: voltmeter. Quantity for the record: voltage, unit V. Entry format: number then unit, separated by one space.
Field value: 0.5 V
